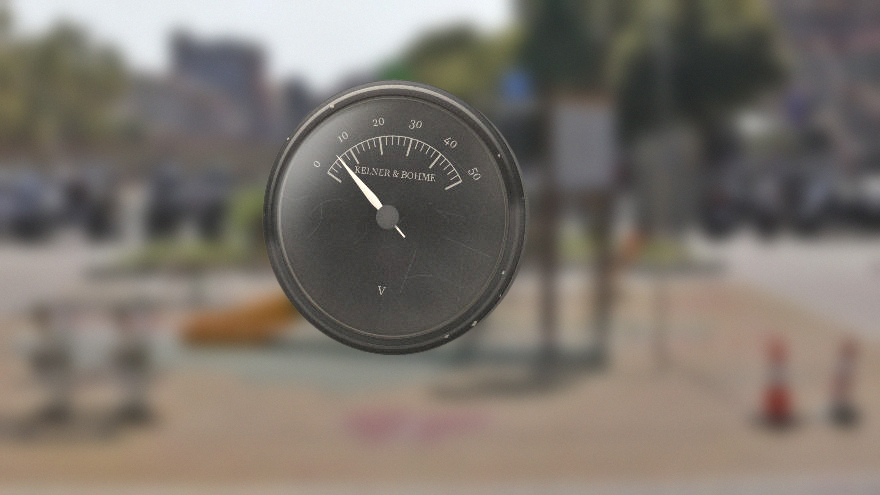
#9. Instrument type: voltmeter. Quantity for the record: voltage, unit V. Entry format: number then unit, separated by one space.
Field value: 6 V
